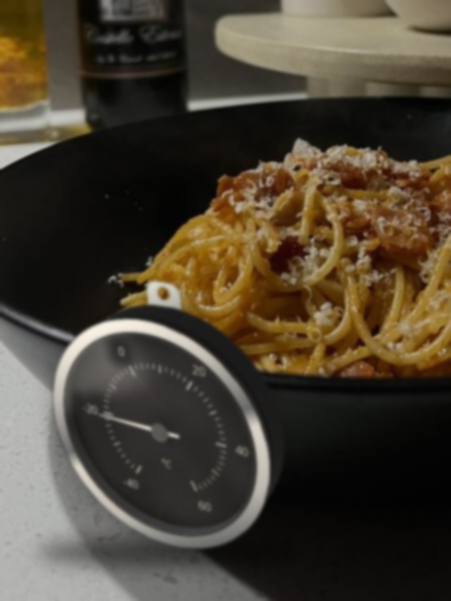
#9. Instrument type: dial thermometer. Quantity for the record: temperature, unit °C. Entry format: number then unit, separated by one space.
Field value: -20 °C
